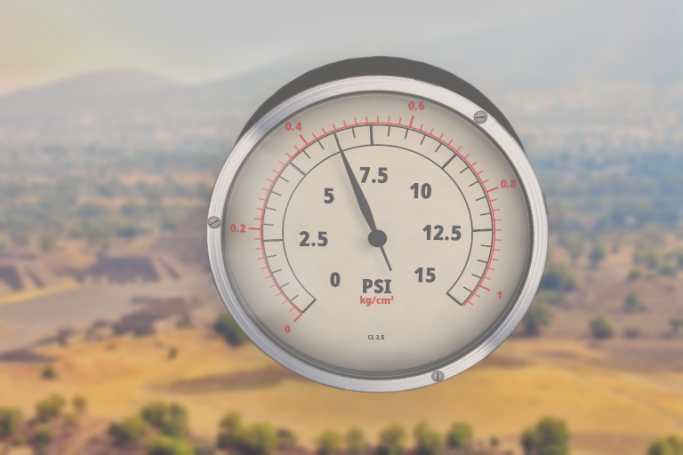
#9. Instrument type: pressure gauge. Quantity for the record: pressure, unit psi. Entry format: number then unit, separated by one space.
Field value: 6.5 psi
